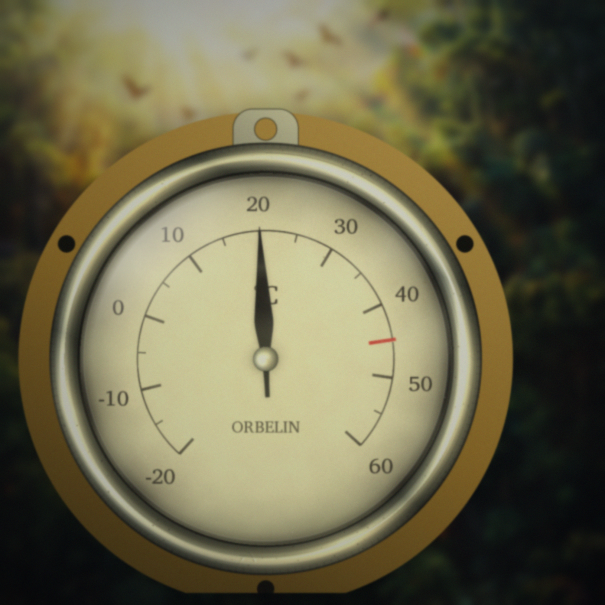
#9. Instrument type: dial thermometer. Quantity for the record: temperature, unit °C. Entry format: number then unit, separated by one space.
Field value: 20 °C
